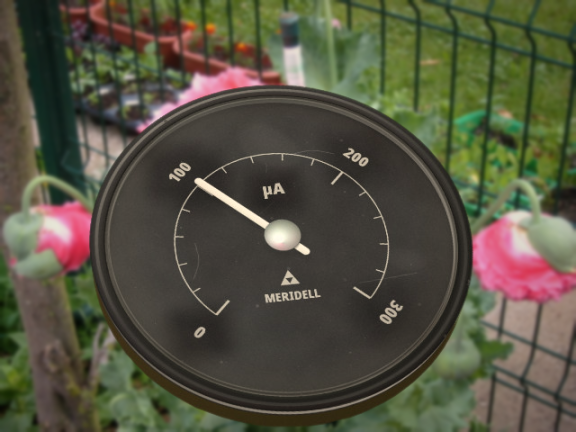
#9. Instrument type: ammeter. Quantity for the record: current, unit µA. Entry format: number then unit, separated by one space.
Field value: 100 µA
